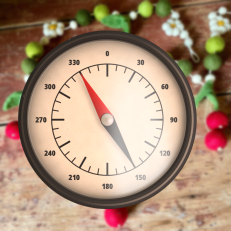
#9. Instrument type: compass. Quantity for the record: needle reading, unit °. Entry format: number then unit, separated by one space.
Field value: 330 °
